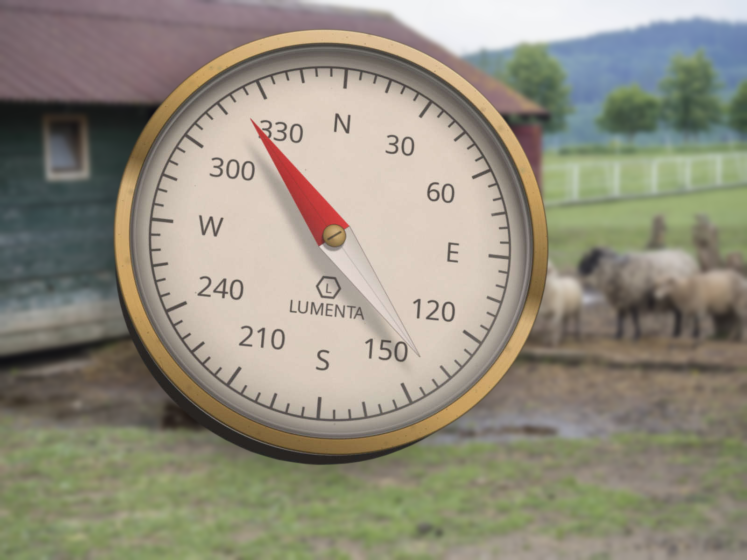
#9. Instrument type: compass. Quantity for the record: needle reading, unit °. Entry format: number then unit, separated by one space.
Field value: 320 °
